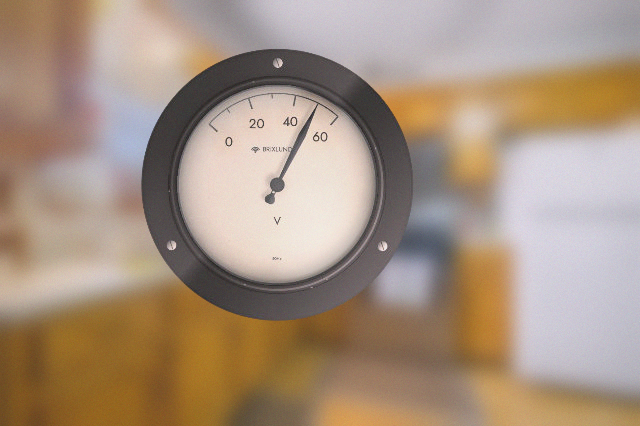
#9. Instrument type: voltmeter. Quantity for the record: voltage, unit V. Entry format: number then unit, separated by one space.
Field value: 50 V
